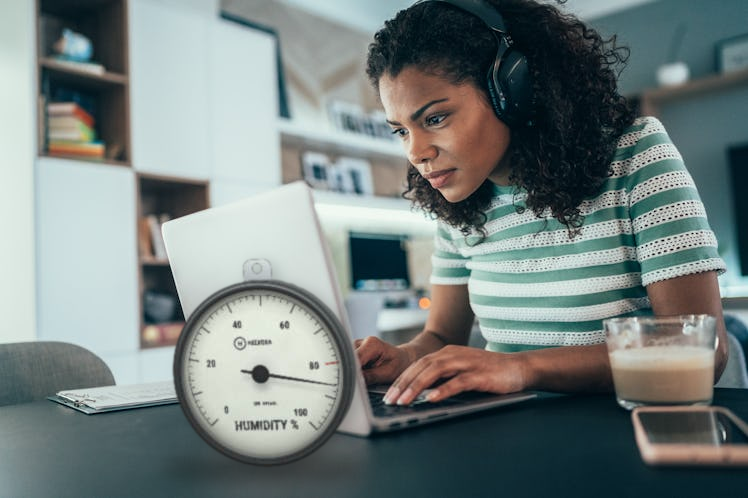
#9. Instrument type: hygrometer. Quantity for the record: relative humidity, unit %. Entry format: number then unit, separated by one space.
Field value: 86 %
